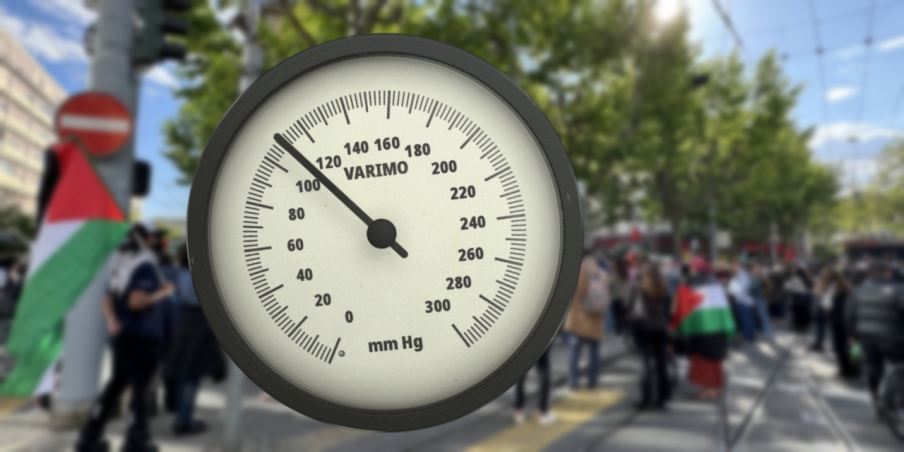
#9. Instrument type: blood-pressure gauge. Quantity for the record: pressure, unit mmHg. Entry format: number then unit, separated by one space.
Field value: 110 mmHg
